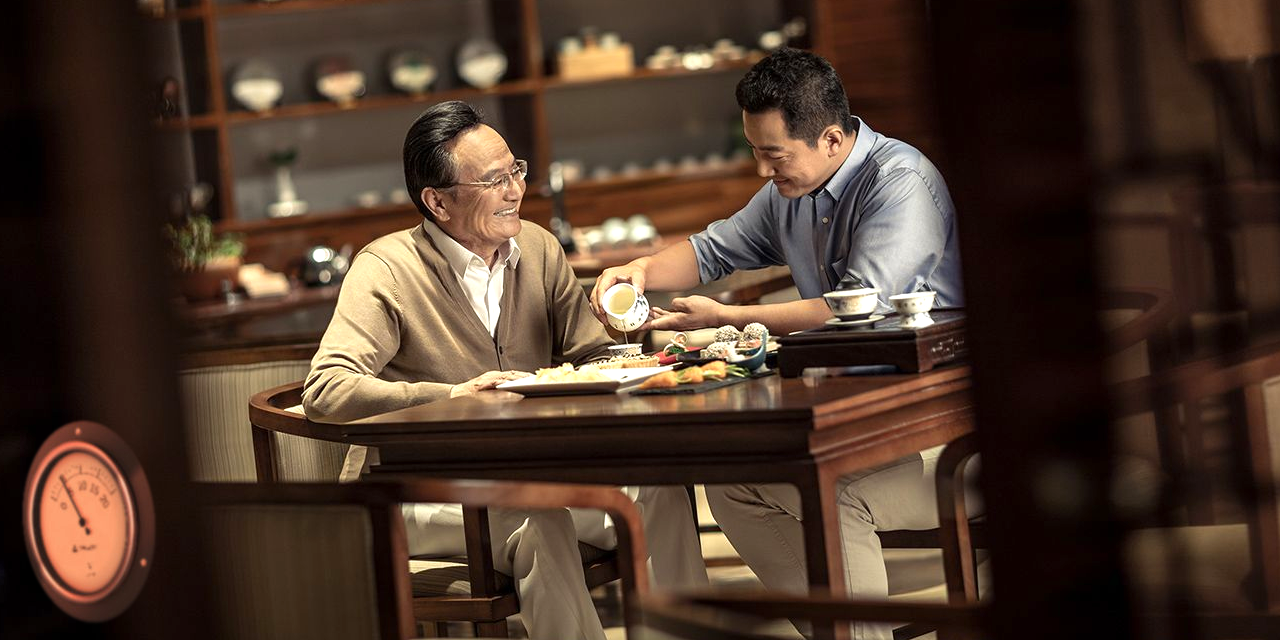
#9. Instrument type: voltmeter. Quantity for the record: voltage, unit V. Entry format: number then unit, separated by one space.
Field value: 5 V
